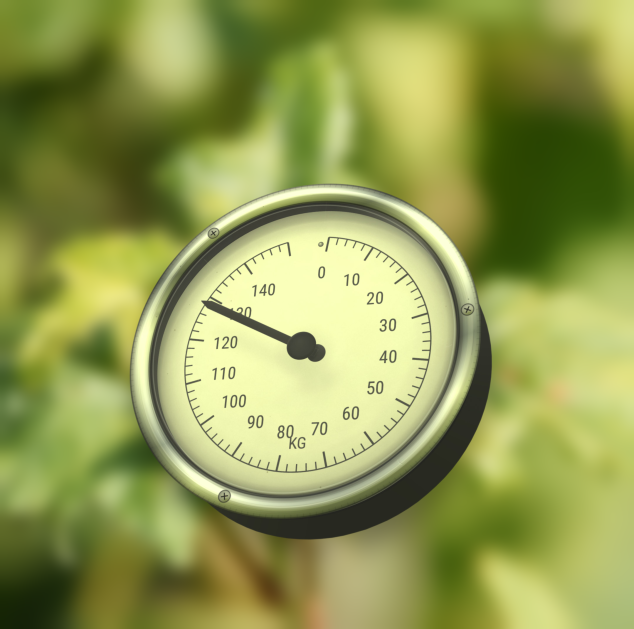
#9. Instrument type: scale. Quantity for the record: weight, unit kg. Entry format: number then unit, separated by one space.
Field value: 128 kg
